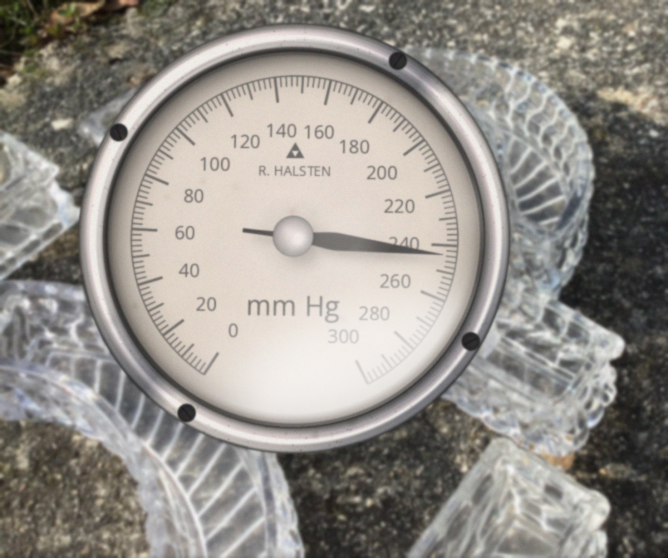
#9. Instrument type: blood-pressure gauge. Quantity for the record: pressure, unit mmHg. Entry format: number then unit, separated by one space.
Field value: 244 mmHg
